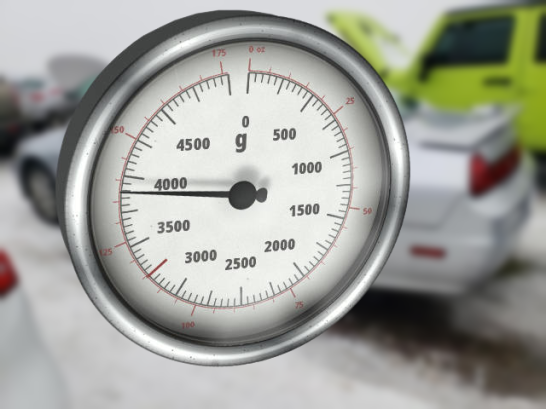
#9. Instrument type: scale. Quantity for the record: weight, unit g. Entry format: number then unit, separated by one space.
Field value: 3900 g
